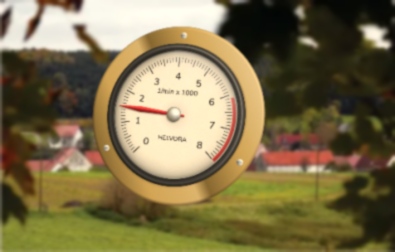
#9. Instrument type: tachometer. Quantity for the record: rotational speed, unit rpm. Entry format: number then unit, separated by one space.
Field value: 1500 rpm
